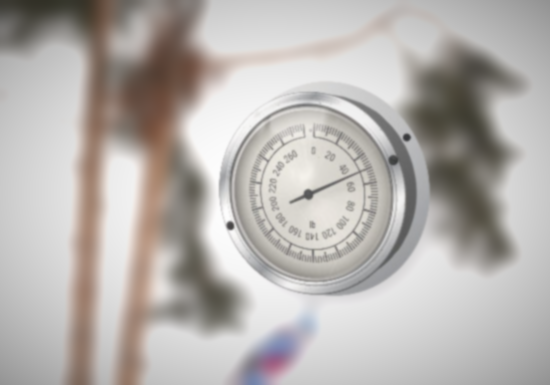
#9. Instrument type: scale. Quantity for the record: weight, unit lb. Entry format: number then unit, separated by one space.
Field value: 50 lb
